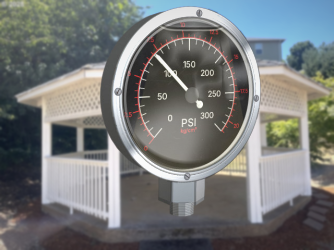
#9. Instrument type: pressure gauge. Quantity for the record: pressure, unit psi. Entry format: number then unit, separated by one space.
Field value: 100 psi
